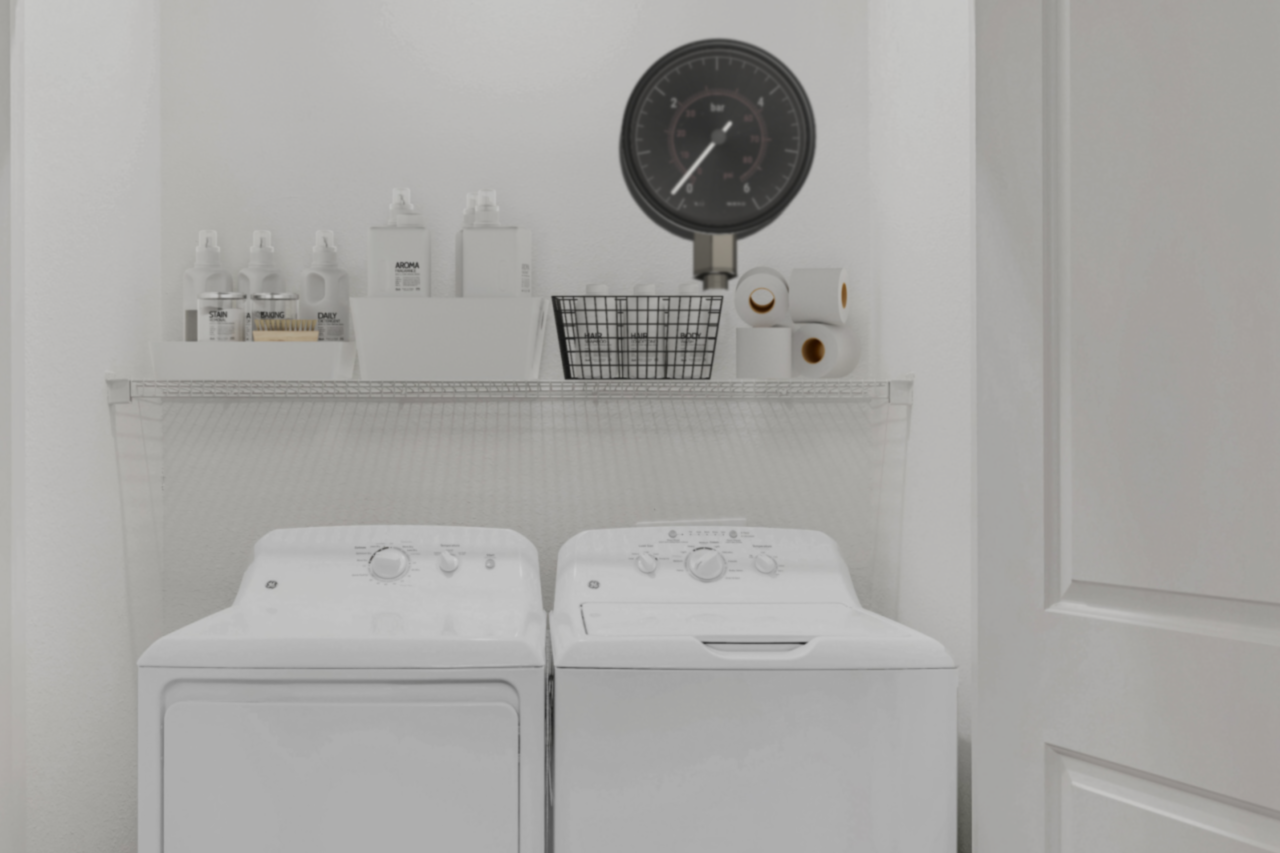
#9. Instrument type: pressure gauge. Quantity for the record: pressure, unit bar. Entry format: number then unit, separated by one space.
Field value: 0.2 bar
